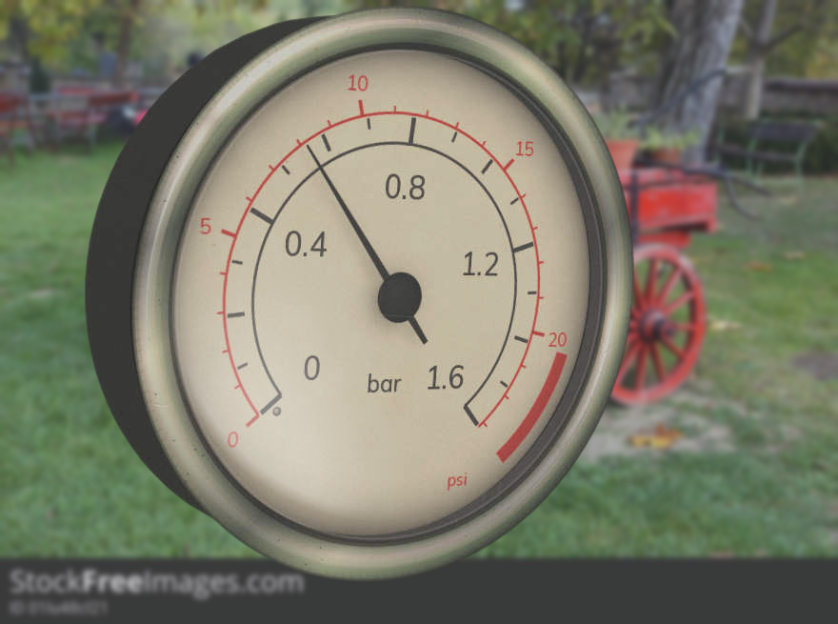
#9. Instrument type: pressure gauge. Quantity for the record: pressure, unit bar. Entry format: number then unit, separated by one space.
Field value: 0.55 bar
